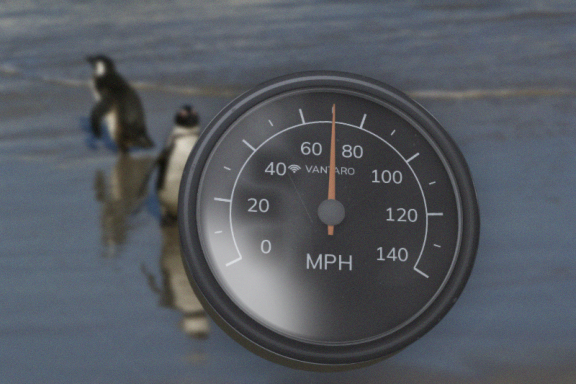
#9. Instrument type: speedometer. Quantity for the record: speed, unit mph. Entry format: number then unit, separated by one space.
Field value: 70 mph
